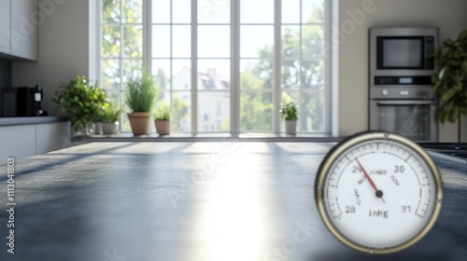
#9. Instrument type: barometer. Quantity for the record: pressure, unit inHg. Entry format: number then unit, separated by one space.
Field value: 29.1 inHg
